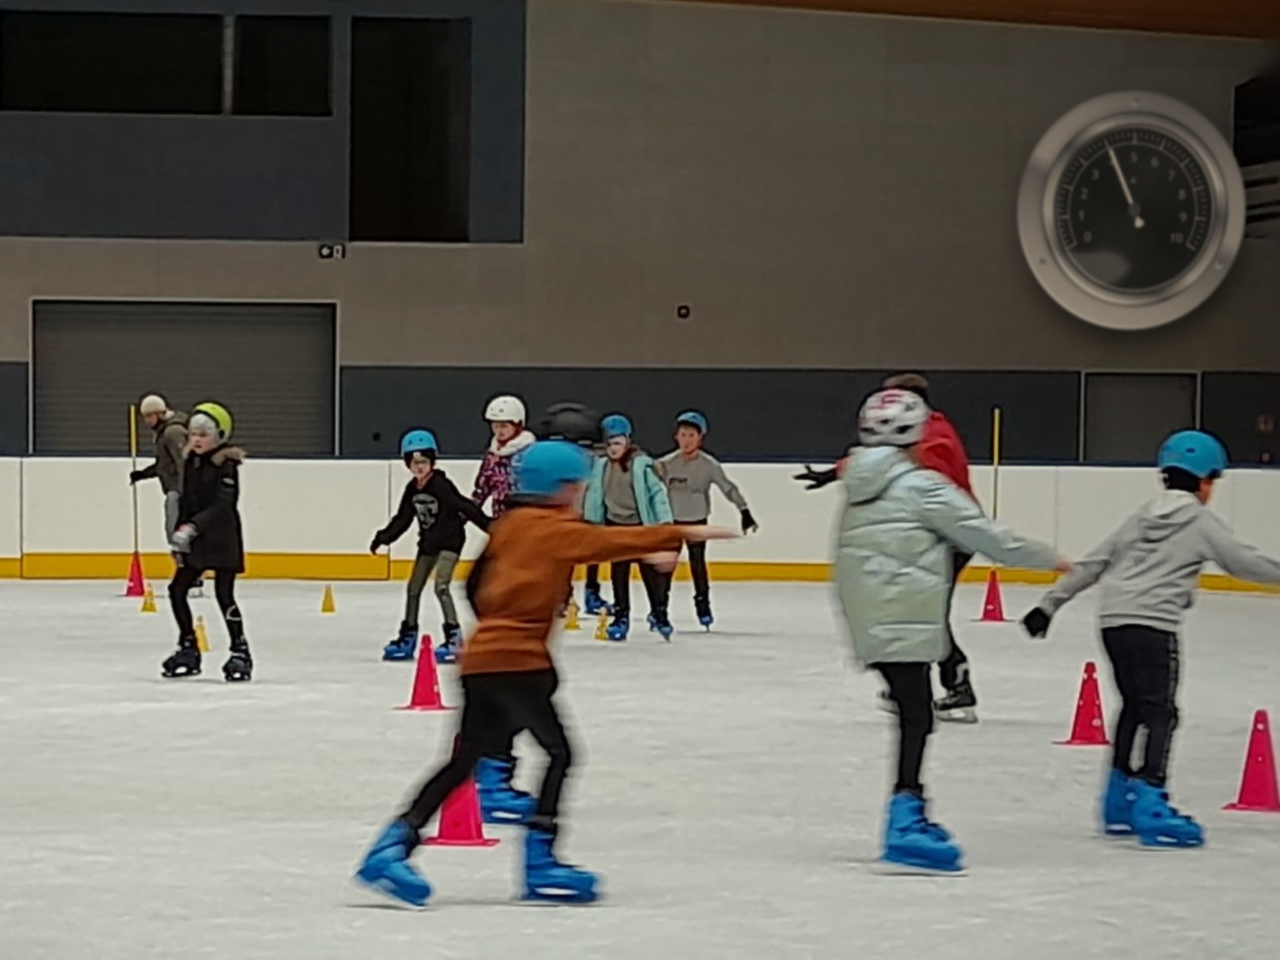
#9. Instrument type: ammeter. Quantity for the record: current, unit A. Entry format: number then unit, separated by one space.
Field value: 4 A
